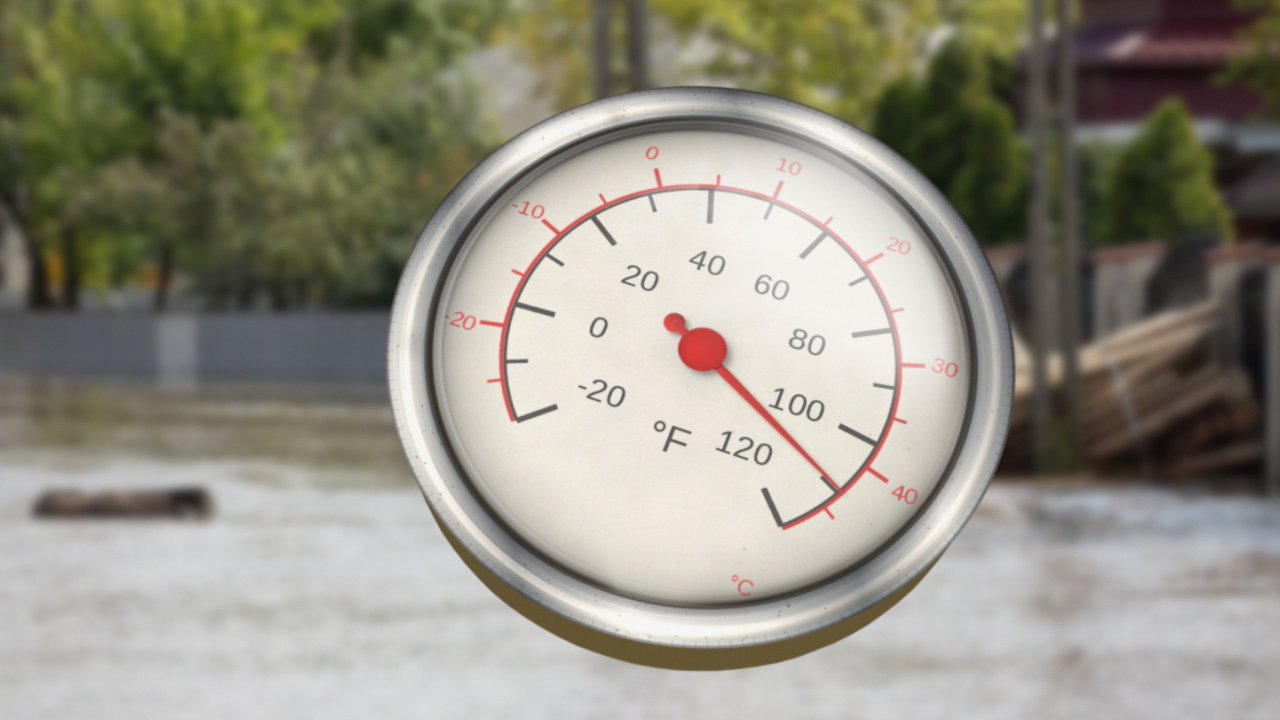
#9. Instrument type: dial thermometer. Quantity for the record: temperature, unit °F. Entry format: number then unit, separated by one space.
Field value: 110 °F
